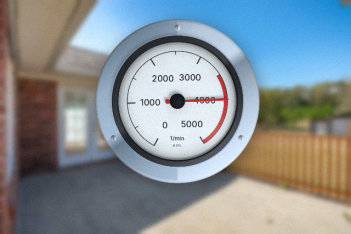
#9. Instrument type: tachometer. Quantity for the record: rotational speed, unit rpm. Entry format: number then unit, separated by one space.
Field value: 4000 rpm
